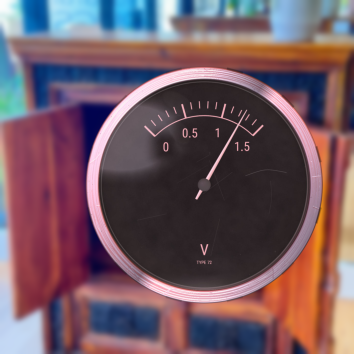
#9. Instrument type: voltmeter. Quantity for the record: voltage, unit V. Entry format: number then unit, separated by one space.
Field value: 1.25 V
